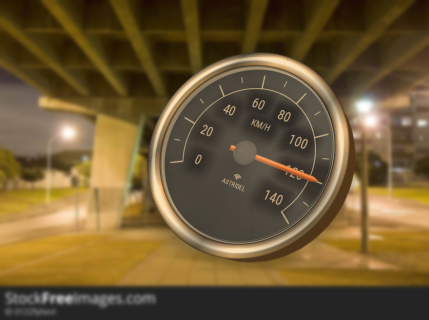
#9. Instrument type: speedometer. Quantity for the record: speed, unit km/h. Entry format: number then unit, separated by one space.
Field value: 120 km/h
